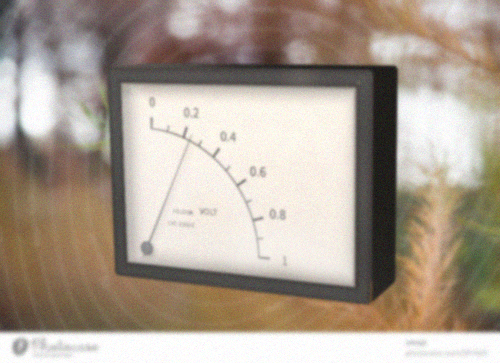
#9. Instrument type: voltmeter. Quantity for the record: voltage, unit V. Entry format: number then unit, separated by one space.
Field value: 0.25 V
